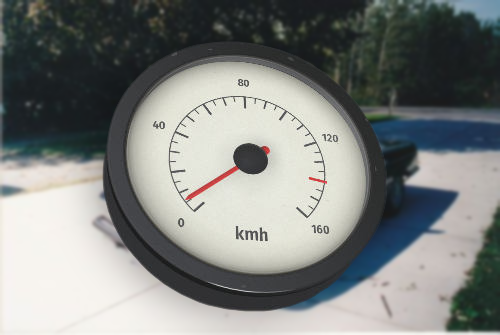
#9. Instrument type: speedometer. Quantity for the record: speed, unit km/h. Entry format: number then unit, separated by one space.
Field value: 5 km/h
